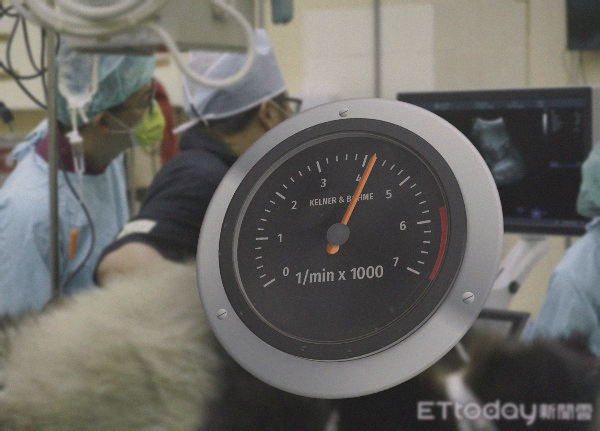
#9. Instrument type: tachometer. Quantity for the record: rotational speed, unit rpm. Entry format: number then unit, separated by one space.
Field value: 4200 rpm
